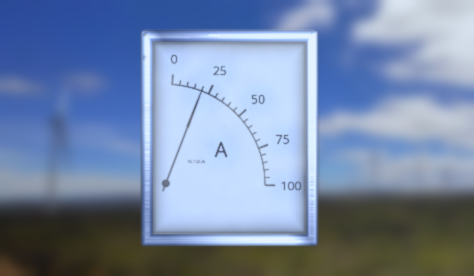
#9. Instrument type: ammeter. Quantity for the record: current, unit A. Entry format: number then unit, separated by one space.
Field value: 20 A
